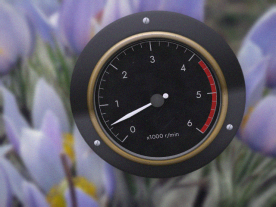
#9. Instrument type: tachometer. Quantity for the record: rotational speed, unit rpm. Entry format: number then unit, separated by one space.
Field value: 500 rpm
